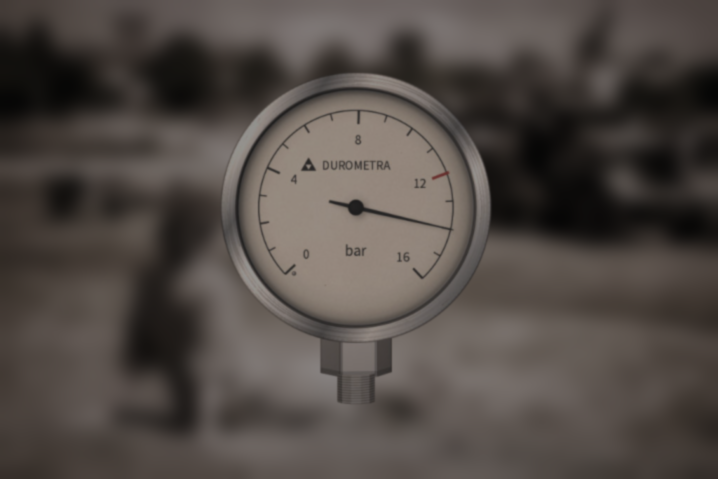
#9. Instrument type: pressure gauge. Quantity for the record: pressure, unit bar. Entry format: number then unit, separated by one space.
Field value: 14 bar
